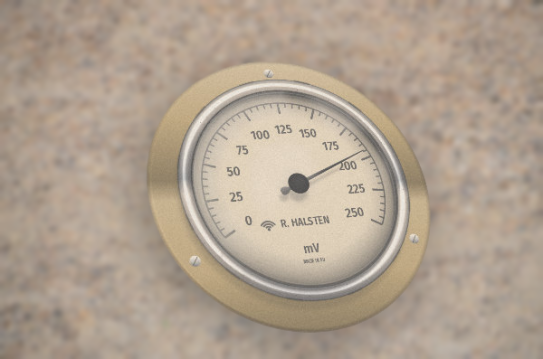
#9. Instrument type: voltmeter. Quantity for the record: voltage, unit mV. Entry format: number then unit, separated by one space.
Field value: 195 mV
